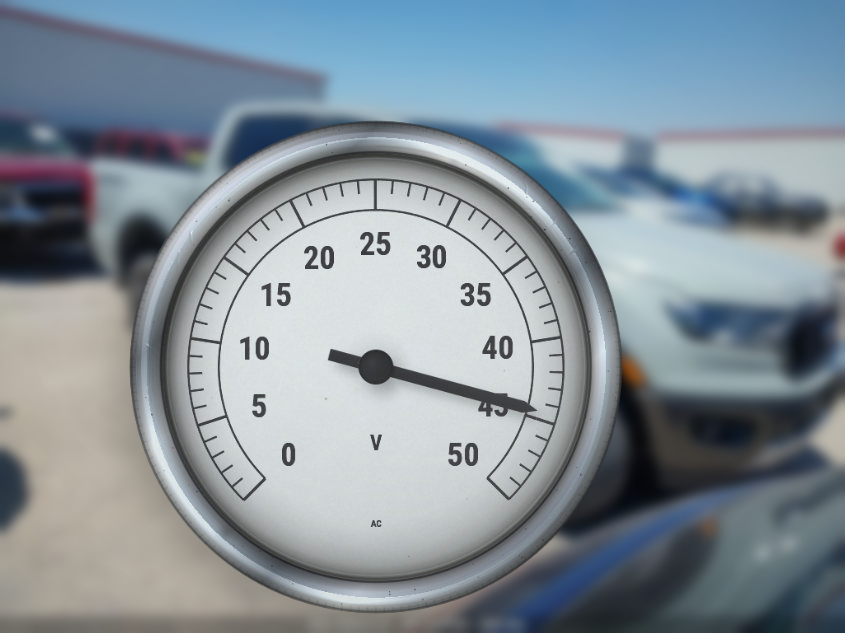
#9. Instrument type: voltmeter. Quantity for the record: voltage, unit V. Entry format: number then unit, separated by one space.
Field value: 44.5 V
